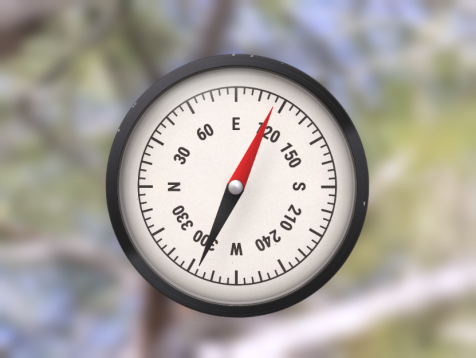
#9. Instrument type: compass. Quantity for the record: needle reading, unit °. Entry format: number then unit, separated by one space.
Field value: 115 °
